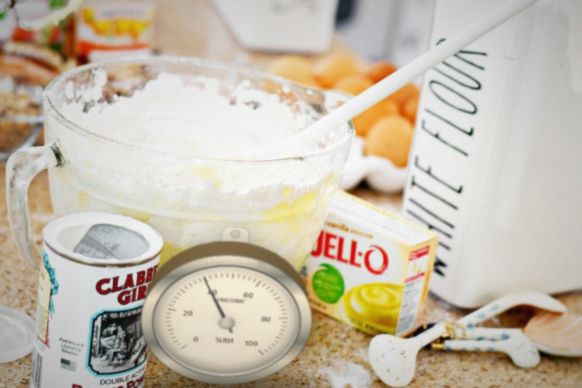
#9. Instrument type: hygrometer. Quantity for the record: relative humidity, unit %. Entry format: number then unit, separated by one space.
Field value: 40 %
